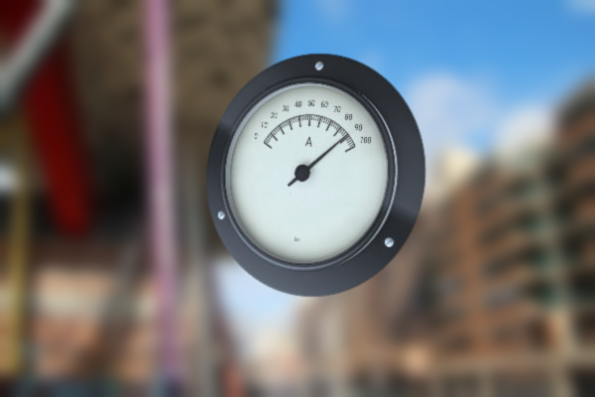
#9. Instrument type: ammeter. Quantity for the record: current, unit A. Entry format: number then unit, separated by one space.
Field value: 90 A
